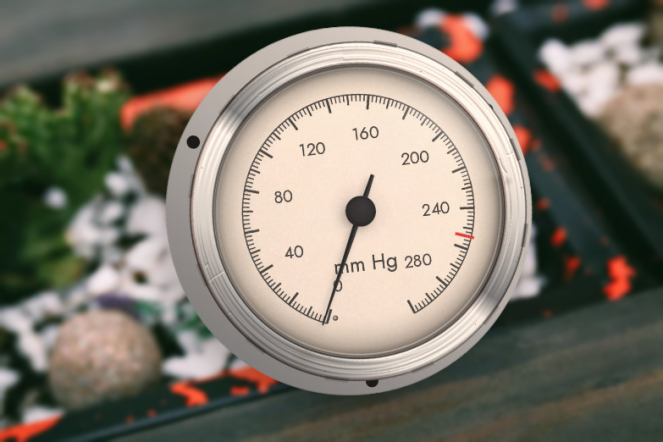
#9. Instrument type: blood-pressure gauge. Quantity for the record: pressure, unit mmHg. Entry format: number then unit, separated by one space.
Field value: 2 mmHg
